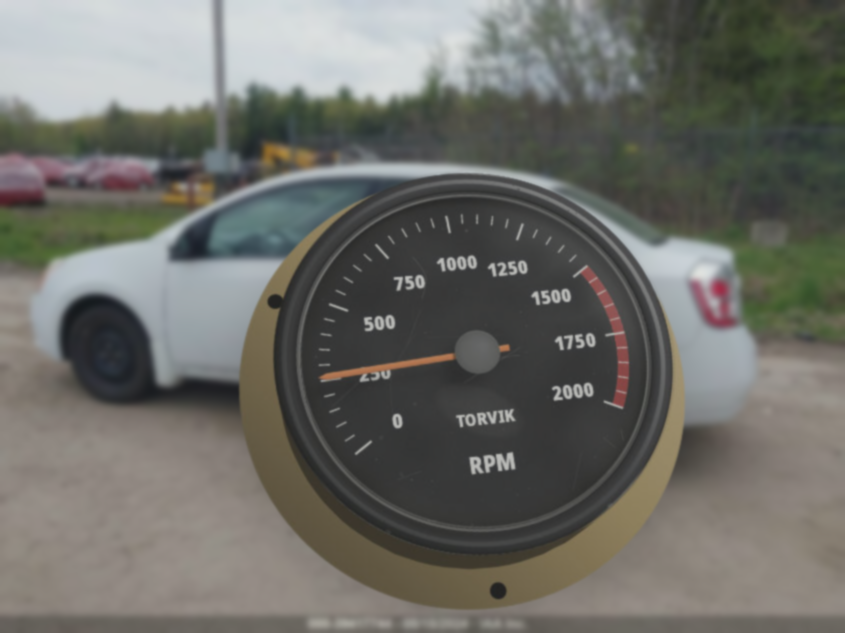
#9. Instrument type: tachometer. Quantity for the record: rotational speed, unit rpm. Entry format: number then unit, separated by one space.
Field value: 250 rpm
